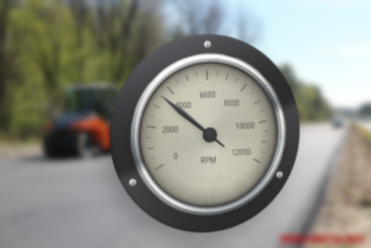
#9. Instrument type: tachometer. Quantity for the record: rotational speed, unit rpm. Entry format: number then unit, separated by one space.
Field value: 3500 rpm
